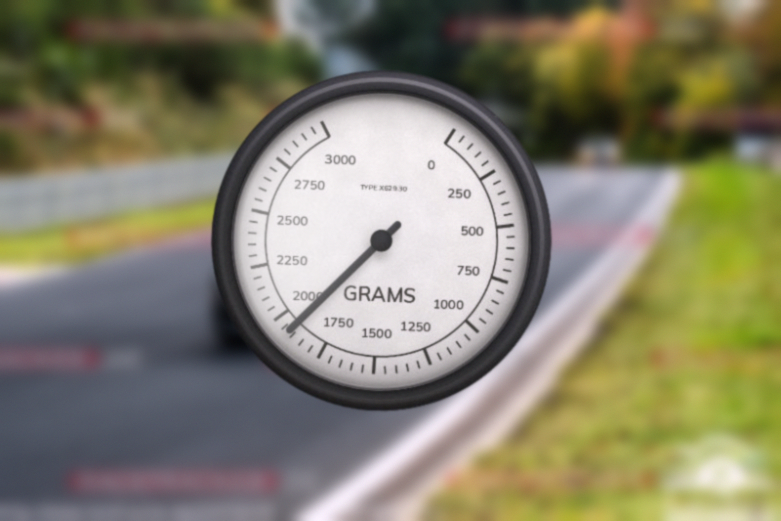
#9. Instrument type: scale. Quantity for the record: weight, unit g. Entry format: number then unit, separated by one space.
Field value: 1925 g
